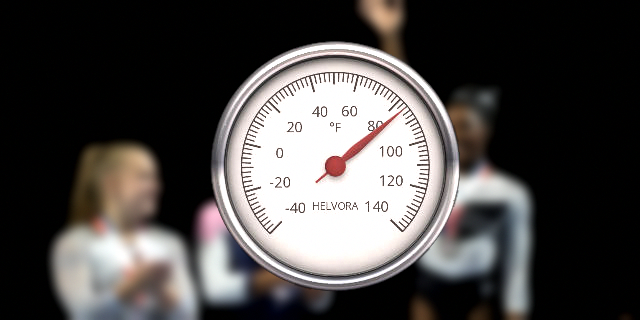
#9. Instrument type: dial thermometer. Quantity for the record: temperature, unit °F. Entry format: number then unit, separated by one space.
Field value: 84 °F
